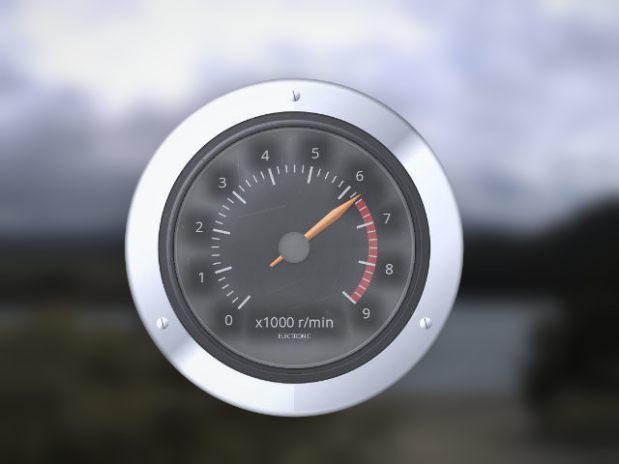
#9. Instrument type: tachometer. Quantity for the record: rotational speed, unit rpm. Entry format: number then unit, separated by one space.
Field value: 6300 rpm
